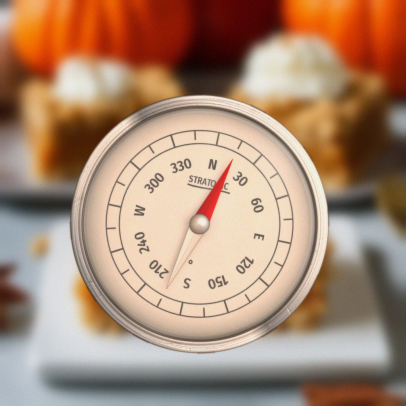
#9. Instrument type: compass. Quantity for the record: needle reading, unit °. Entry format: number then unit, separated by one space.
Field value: 15 °
